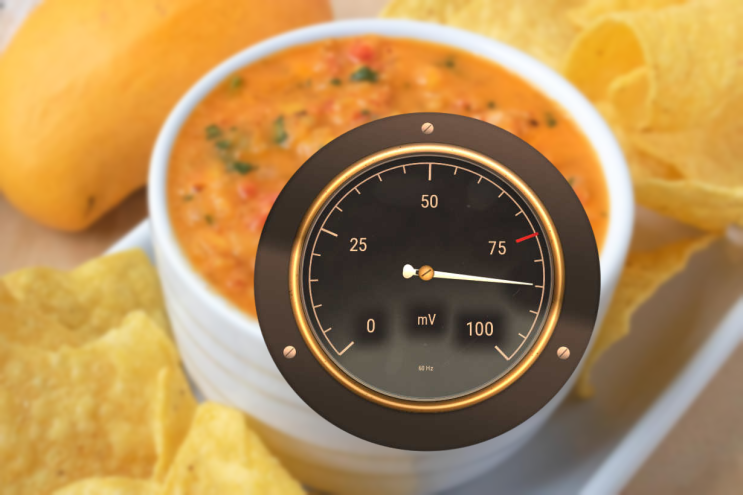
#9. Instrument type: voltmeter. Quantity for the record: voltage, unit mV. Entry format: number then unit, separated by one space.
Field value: 85 mV
